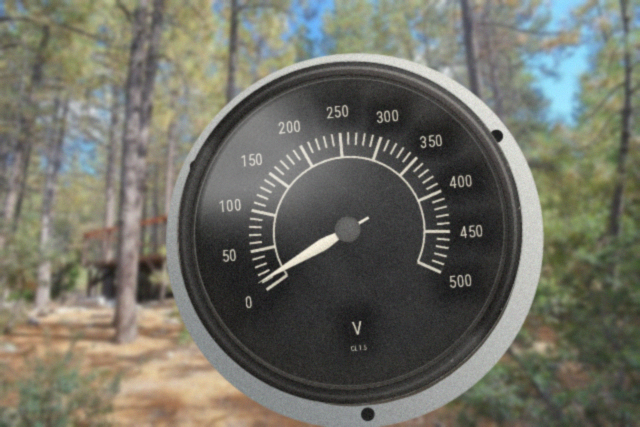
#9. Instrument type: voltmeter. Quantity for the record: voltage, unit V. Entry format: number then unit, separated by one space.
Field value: 10 V
